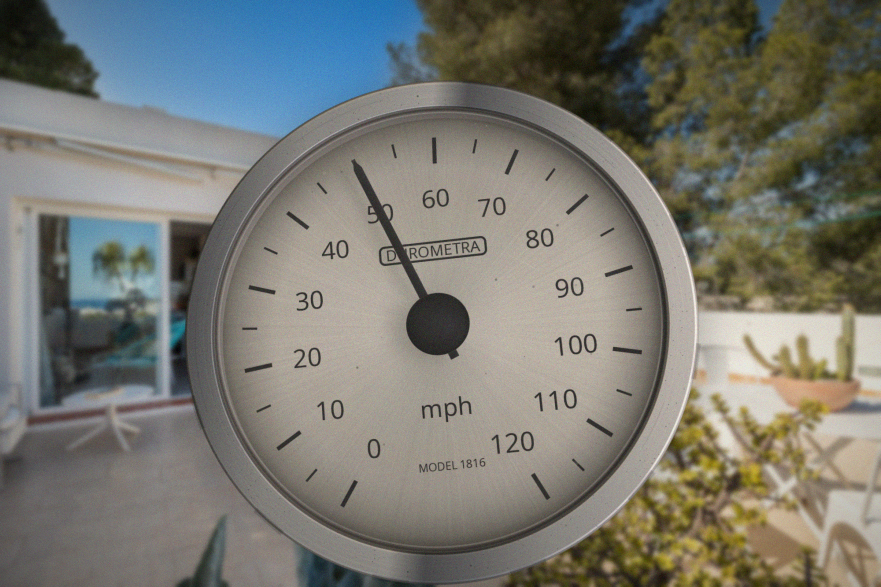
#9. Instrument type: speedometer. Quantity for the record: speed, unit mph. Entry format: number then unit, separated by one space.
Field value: 50 mph
